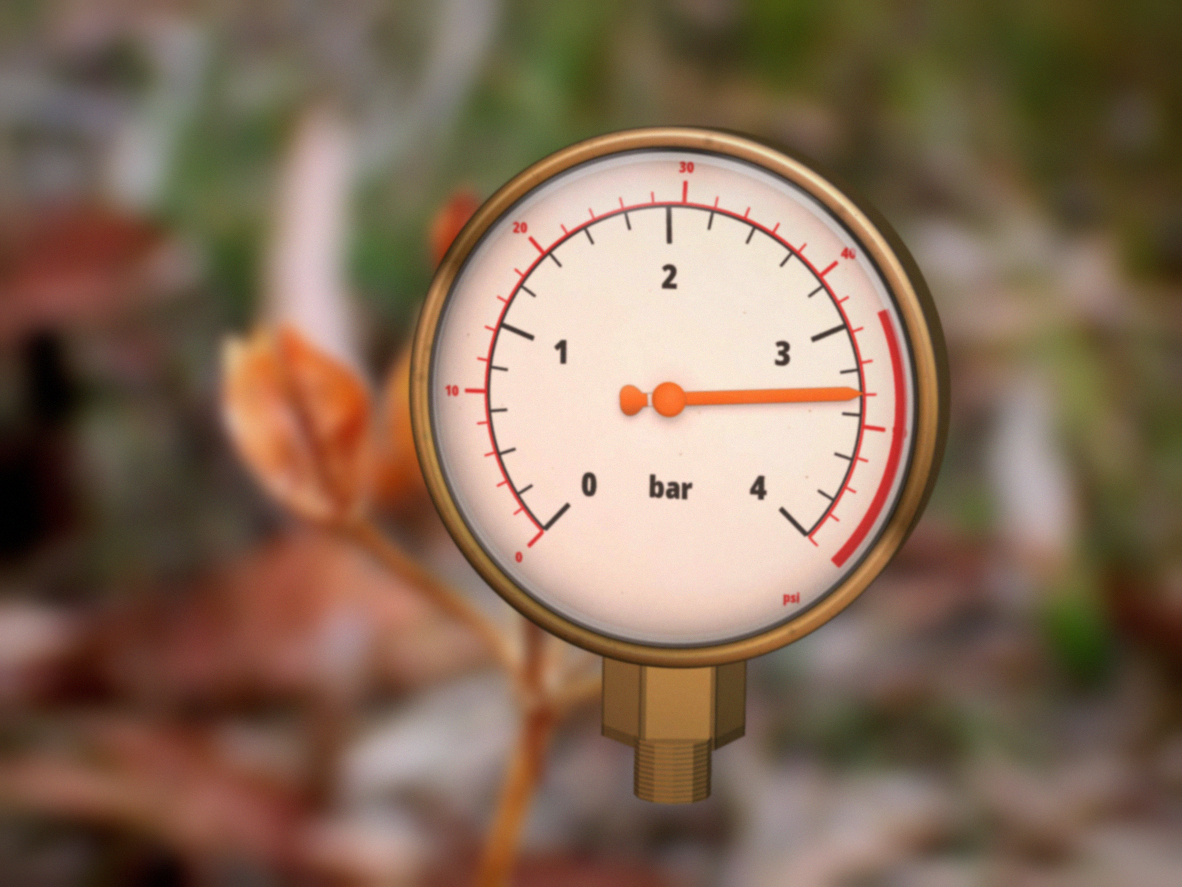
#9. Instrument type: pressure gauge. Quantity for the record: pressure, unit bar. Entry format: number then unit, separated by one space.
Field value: 3.3 bar
